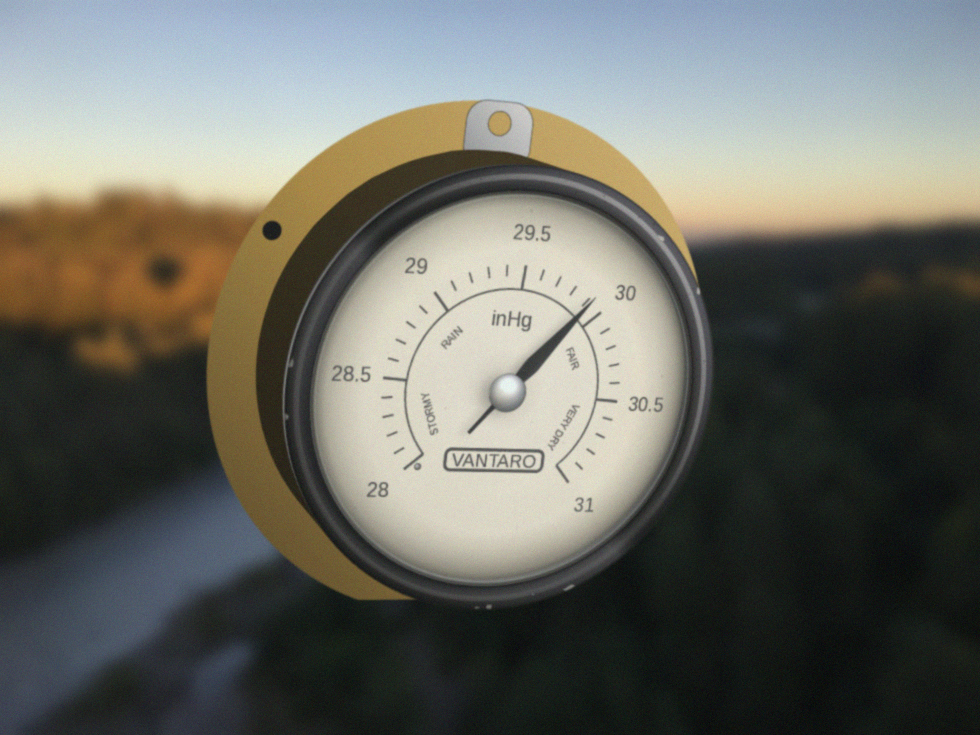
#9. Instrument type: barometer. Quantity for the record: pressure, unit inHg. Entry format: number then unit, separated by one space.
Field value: 29.9 inHg
